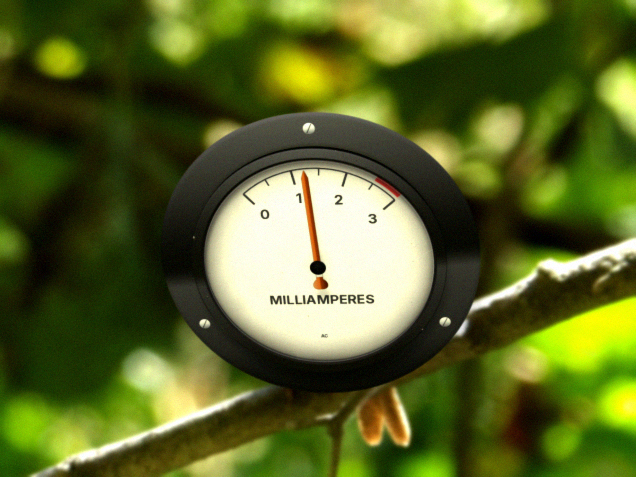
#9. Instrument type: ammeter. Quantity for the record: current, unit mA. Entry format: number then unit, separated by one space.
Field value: 1.25 mA
